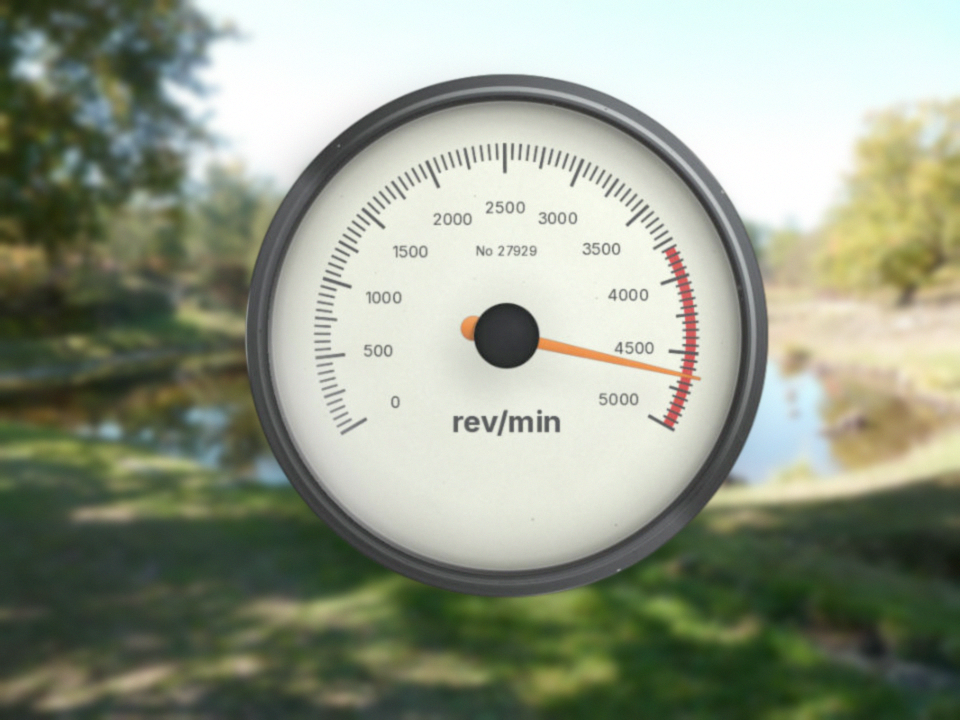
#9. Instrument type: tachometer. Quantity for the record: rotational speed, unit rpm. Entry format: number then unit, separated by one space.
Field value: 4650 rpm
